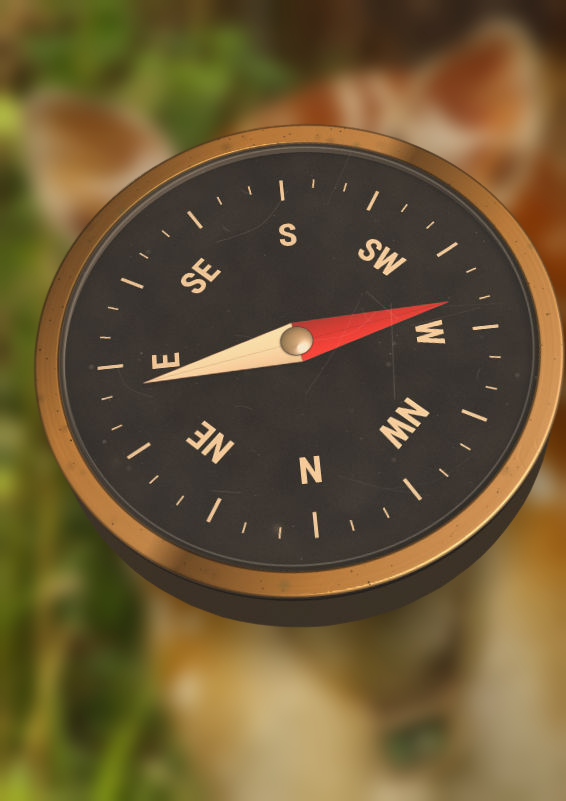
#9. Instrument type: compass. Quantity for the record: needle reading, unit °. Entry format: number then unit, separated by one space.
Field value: 260 °
